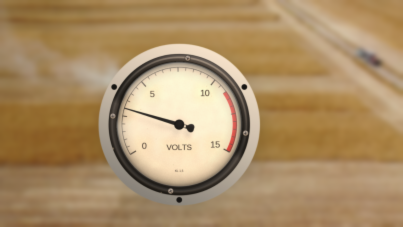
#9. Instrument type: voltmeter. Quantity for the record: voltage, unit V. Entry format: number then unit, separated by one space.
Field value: 3 V
